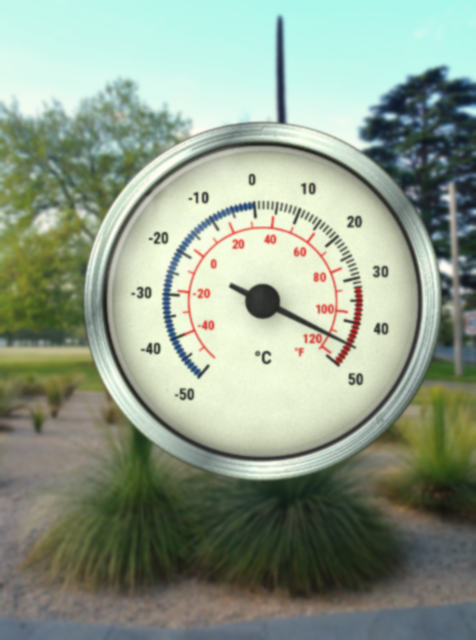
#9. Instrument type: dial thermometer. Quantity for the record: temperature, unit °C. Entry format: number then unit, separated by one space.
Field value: 45 °C
